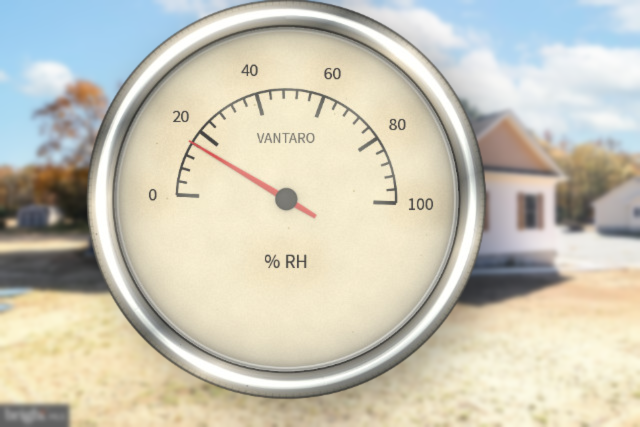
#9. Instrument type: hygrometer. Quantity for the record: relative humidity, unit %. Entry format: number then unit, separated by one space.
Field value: 16 %
